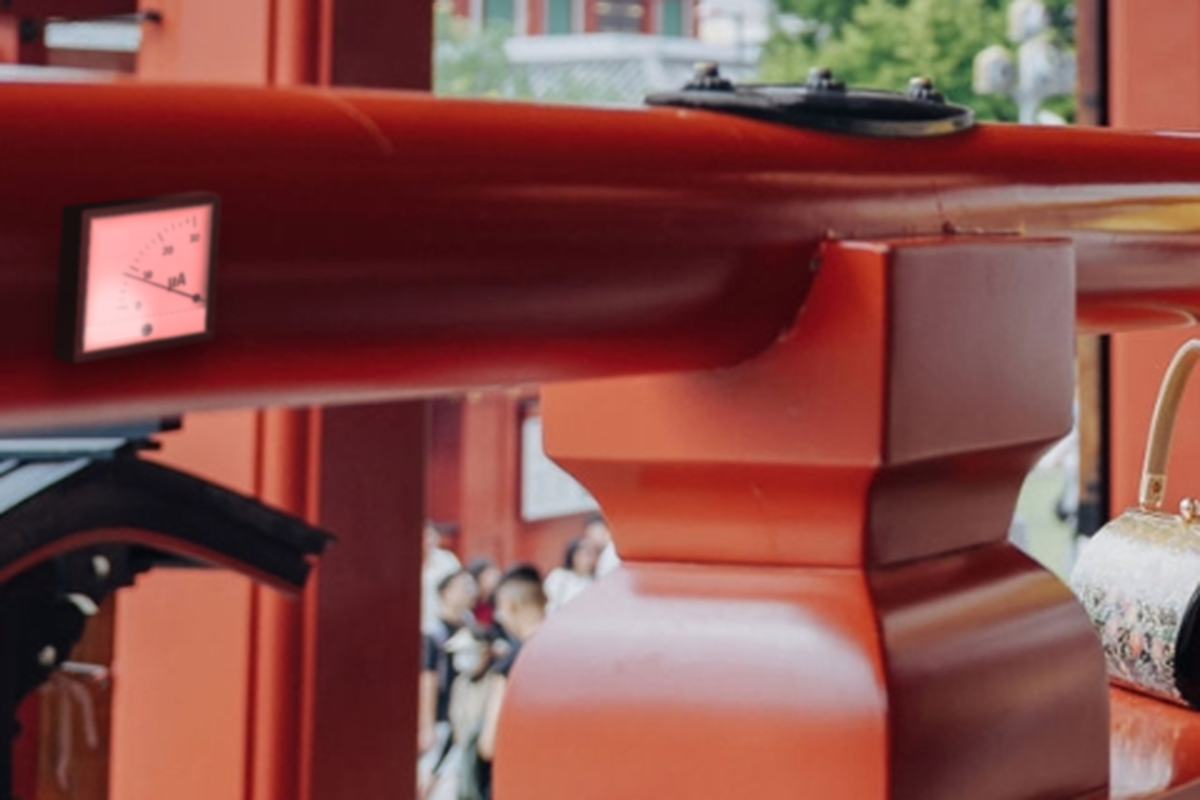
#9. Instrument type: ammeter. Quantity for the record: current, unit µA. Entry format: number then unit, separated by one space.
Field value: 8 µA
